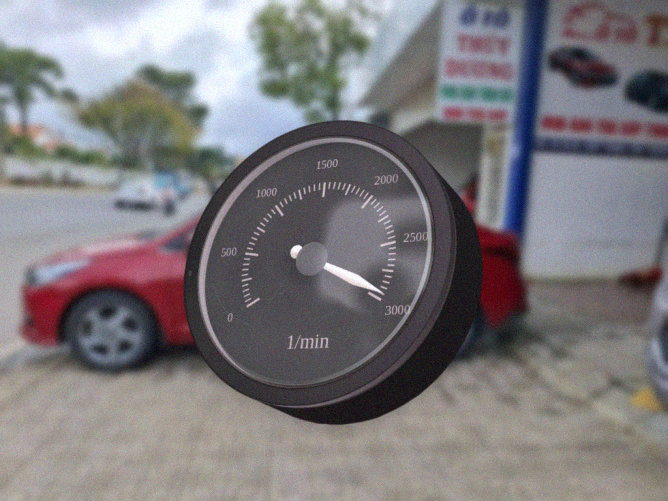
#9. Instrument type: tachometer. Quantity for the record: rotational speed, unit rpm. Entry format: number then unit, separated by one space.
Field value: 2950 rpm
